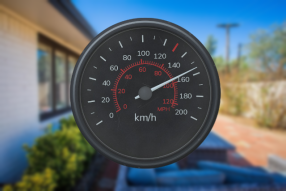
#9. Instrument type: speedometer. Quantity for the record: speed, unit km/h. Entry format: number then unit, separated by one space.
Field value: 155 km/h
